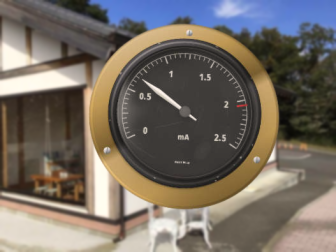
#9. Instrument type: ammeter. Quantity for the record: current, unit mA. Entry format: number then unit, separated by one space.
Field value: 0.65 mA
